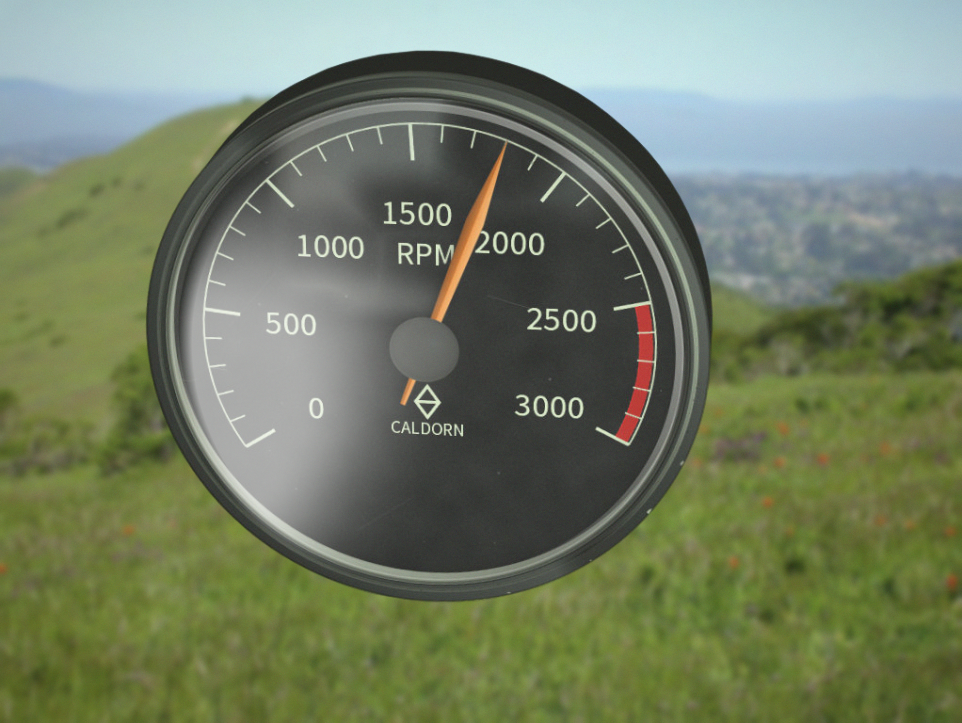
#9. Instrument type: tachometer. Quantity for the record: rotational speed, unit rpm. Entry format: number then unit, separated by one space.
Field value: 1800 rpm
